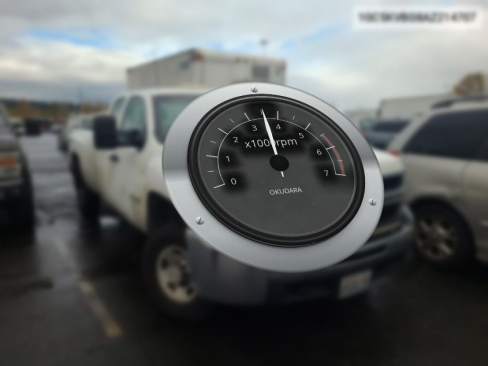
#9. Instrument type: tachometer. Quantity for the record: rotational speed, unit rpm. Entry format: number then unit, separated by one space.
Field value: 3500 rpm
